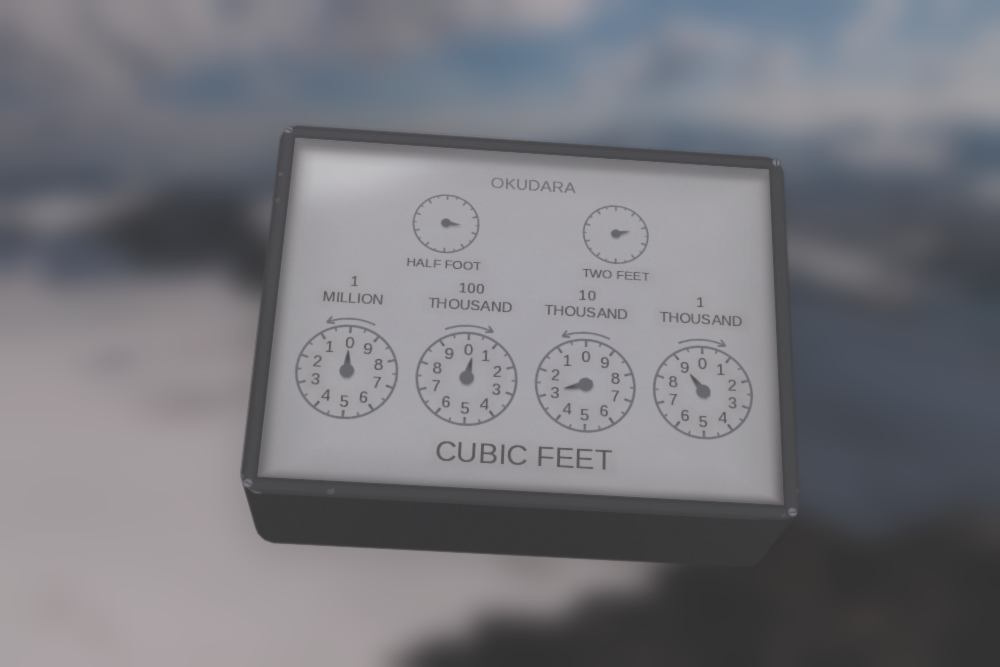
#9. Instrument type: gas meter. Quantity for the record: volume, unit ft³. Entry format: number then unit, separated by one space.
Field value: 2900 ft³
